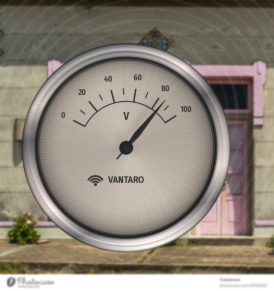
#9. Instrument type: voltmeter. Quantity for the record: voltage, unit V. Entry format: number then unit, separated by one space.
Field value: 85 V
